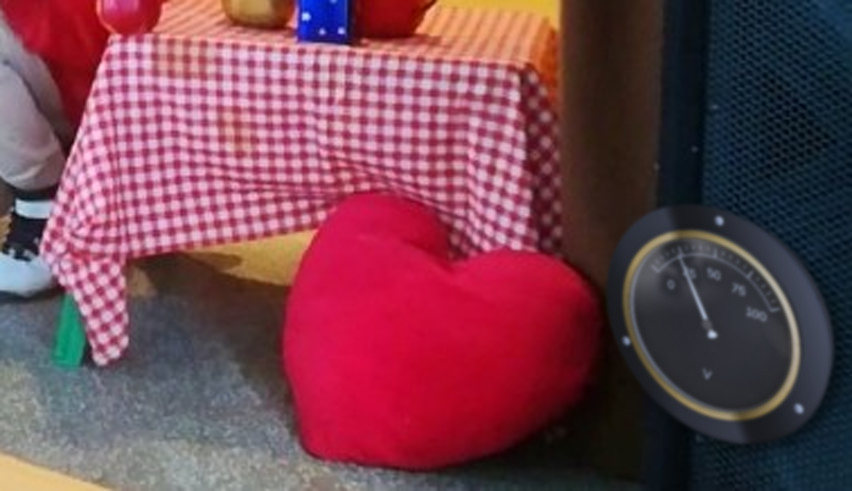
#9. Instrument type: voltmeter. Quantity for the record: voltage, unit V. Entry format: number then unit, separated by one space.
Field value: 25 V
